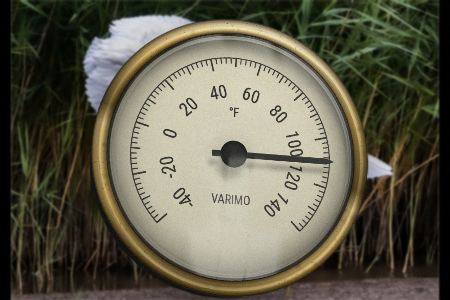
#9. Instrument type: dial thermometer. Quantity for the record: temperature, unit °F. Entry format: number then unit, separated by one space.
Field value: 110 °F
